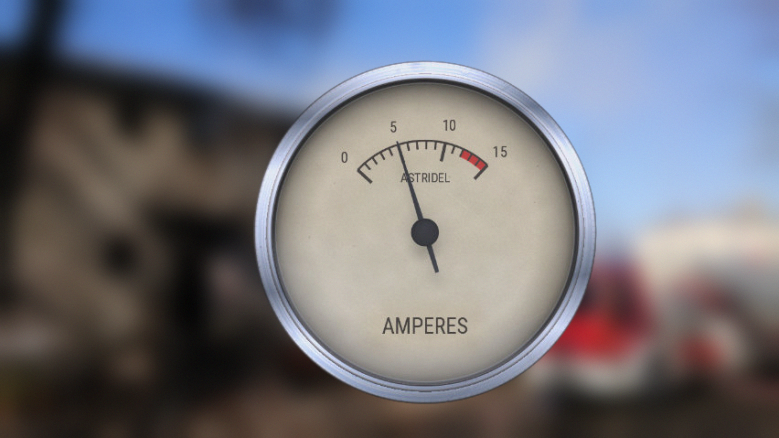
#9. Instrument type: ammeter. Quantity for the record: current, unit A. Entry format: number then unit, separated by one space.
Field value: 5 A
